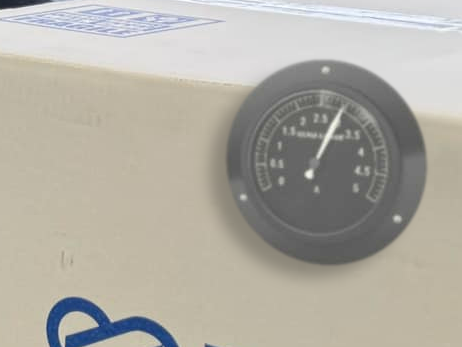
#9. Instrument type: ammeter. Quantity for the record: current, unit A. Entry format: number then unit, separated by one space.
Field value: 3 A
